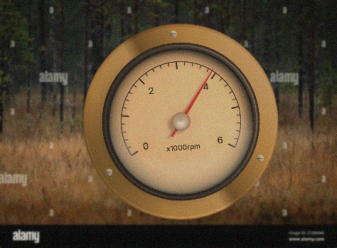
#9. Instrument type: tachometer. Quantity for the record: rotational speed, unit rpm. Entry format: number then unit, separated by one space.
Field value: 3900 rpm
